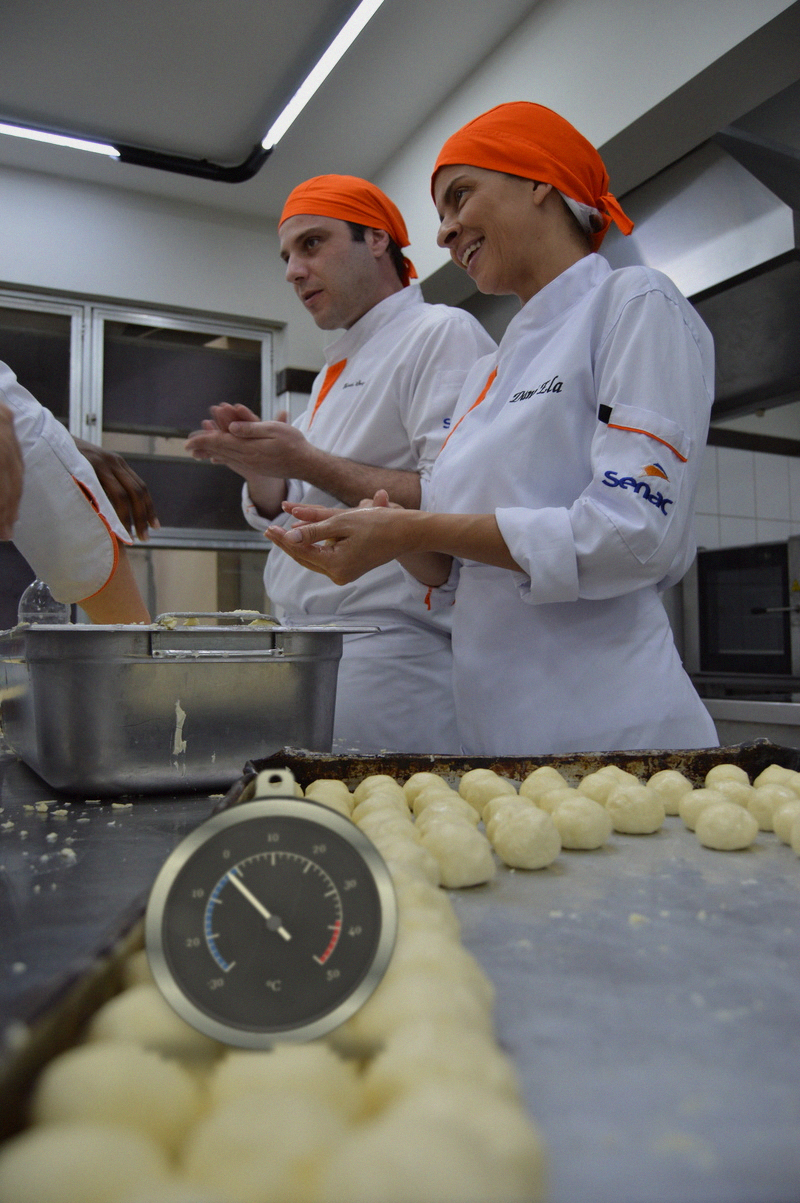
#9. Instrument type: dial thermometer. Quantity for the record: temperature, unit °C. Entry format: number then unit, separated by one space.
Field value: -2 °C
